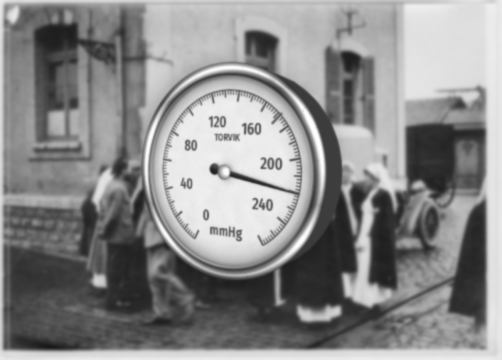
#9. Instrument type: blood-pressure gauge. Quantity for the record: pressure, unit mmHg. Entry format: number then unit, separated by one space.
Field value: 220 mmHg
